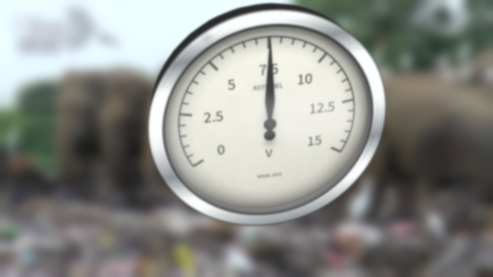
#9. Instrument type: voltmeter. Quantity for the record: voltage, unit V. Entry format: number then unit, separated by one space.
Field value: 7.5 V
